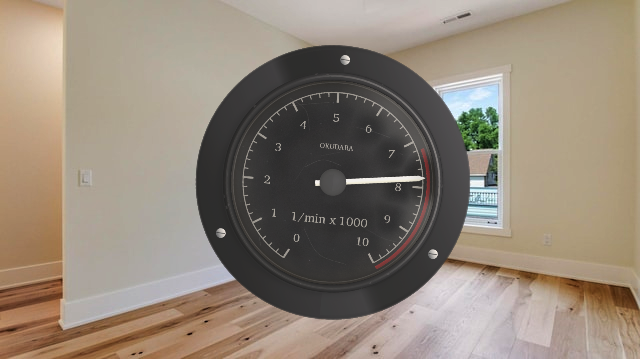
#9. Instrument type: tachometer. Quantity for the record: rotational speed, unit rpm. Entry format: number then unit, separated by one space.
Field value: 7800 rpm
